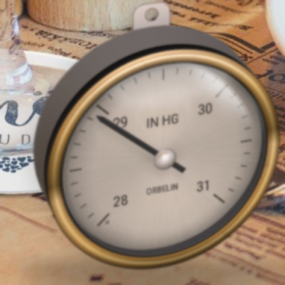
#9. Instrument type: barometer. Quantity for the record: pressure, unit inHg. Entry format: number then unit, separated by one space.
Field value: 28.95 inHg
